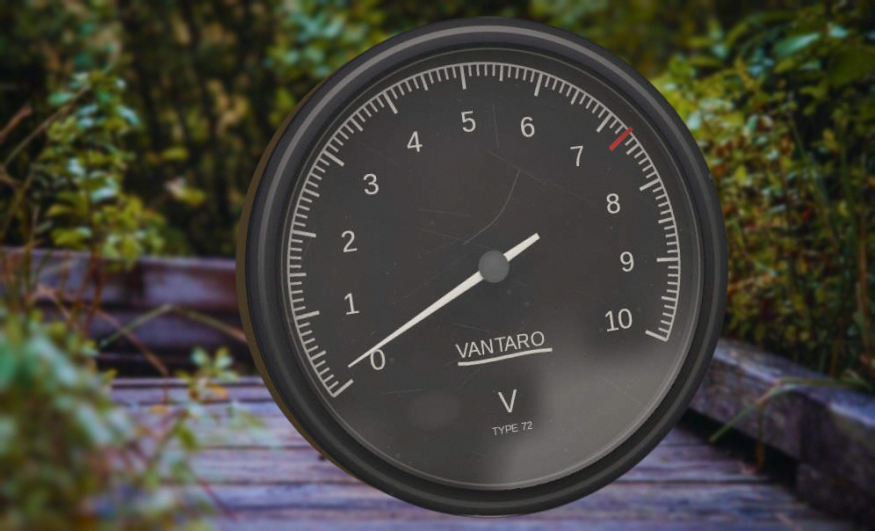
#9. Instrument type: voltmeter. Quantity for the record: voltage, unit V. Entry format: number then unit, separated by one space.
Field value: 0.2 V
